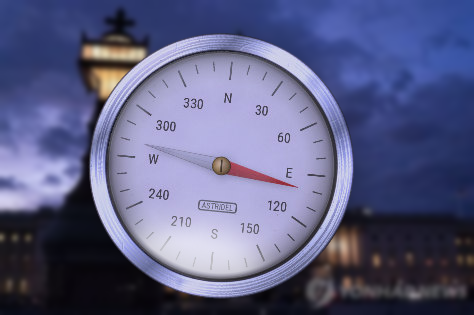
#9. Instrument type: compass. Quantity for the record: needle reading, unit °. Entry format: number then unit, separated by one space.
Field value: 100 °
